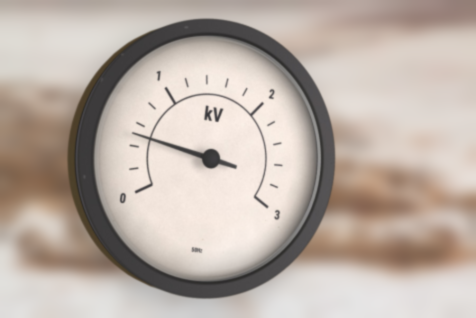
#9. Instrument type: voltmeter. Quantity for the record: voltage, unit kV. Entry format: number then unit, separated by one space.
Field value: 0.5 kV
